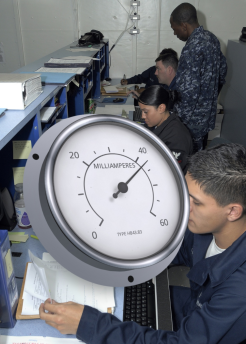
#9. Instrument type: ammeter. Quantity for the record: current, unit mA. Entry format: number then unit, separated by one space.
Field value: 42.5 mA
